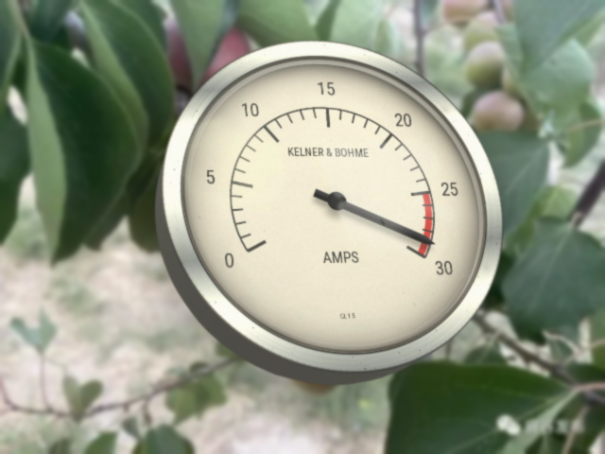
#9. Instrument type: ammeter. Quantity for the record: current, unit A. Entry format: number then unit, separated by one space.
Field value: 29 A
